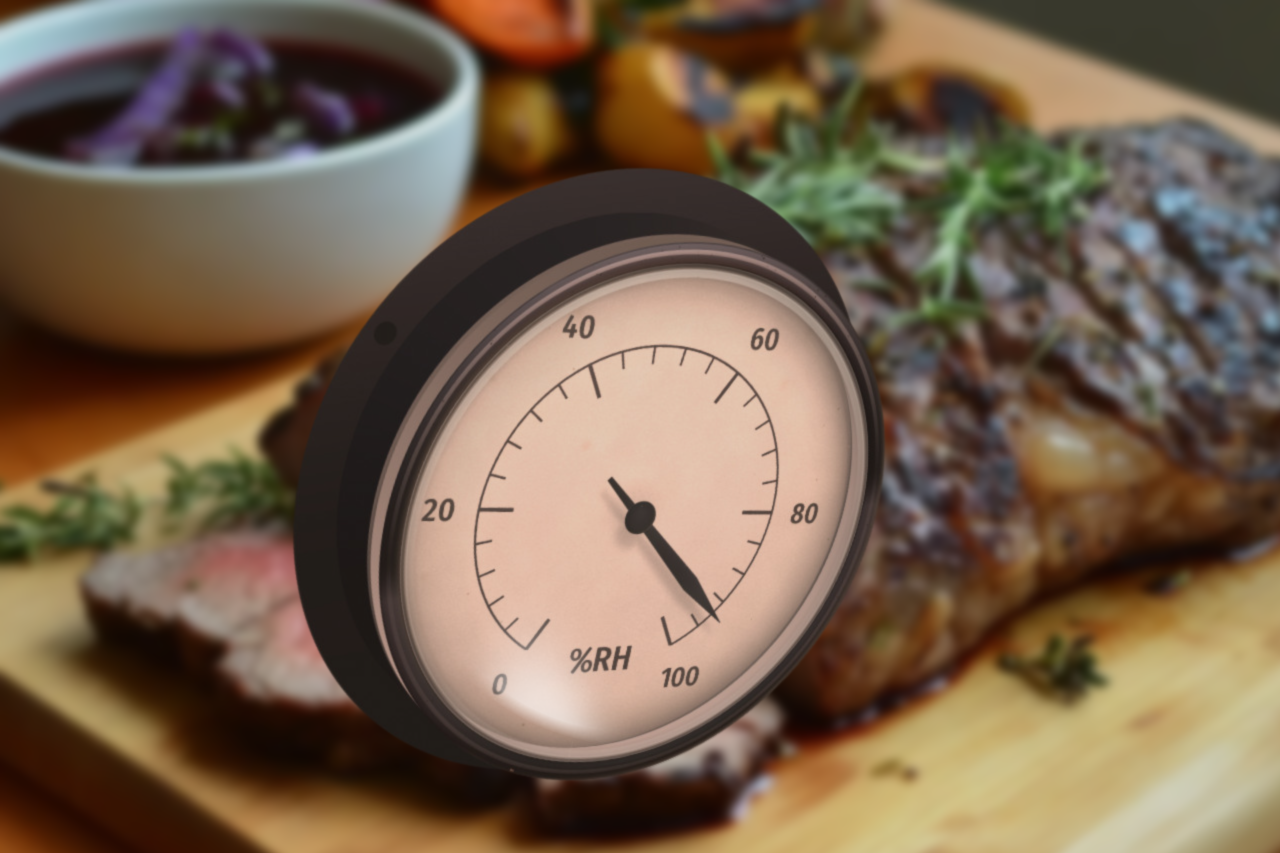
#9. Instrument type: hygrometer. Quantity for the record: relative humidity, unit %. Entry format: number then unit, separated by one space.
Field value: 94 %
